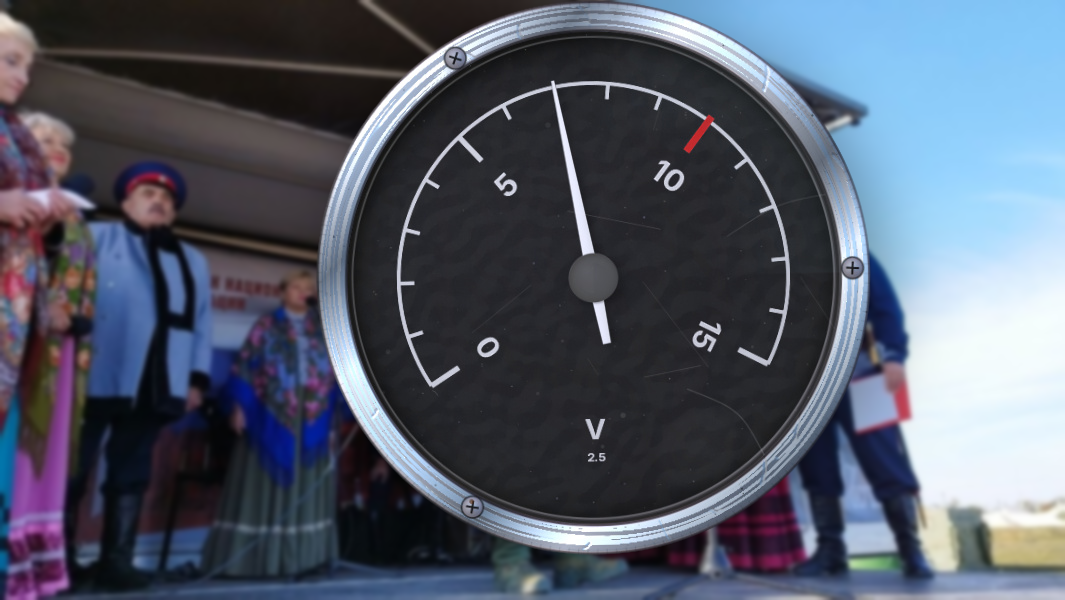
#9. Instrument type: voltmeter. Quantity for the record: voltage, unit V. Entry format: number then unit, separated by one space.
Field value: 7 V
